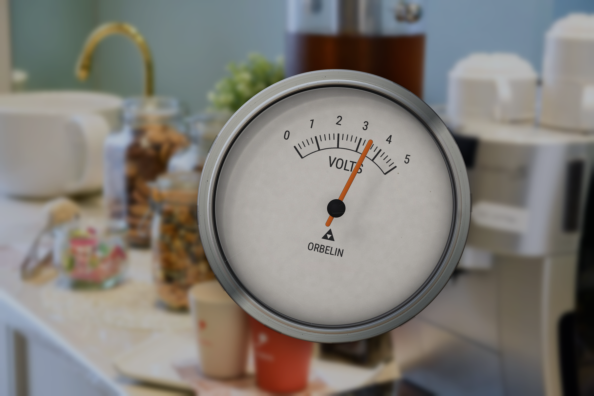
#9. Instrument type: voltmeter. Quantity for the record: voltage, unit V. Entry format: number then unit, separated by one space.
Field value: 3.4 V
